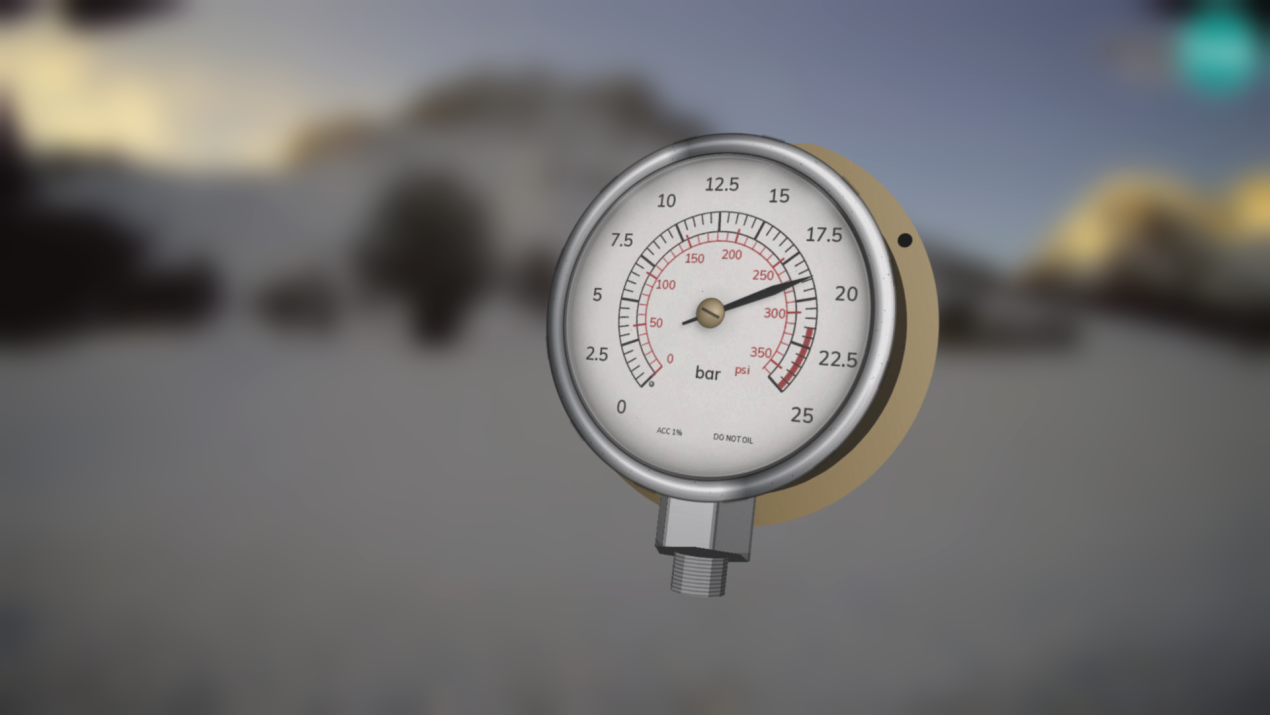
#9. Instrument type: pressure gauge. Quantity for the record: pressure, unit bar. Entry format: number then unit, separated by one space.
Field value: 19 bar
